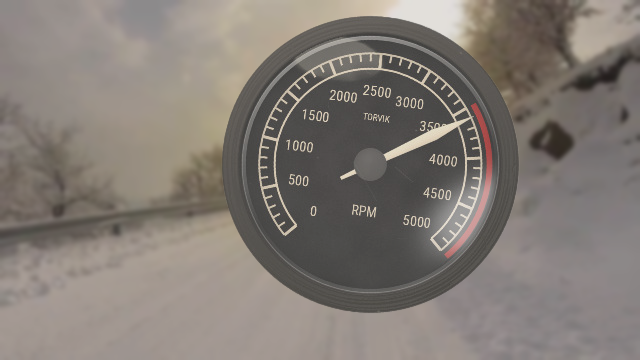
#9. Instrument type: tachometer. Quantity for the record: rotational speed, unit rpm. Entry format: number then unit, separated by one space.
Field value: 3600 rpm
